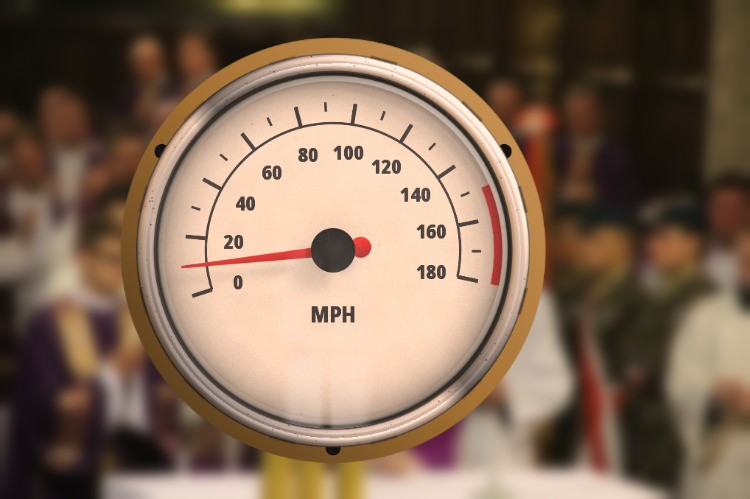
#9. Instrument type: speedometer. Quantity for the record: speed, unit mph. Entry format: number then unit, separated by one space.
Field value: 10 mph
